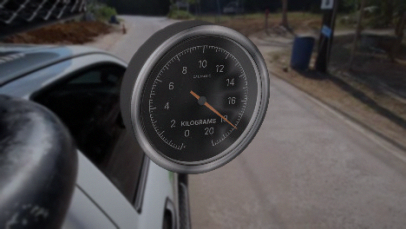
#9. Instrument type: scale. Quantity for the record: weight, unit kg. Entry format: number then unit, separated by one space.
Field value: 18 kg
